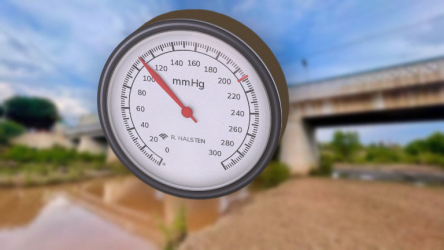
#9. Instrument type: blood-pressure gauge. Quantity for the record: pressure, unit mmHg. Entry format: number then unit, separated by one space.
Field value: 110 mmHg
